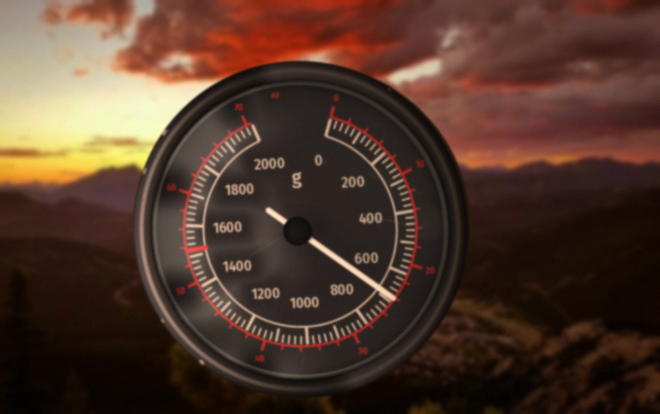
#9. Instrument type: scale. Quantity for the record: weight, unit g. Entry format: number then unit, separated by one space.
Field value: 680 g
